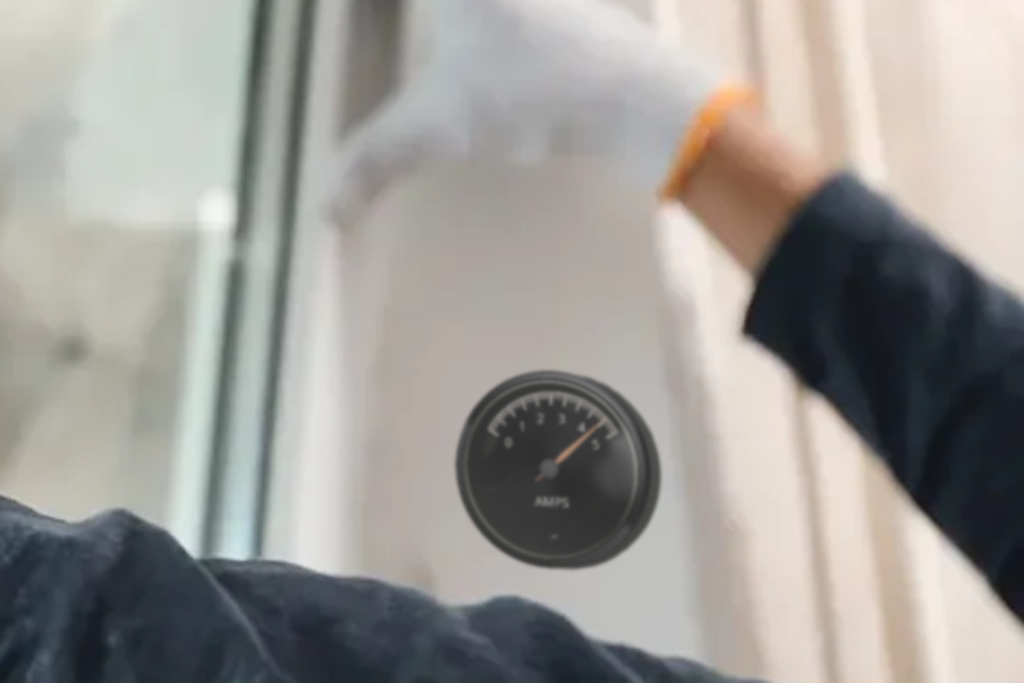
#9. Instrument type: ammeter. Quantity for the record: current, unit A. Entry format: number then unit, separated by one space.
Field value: 4.5 A
